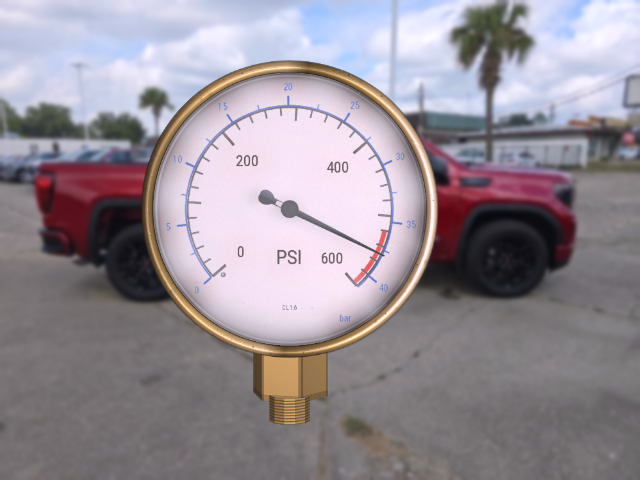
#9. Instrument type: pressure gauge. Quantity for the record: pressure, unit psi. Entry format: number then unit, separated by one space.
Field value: 550 psi
